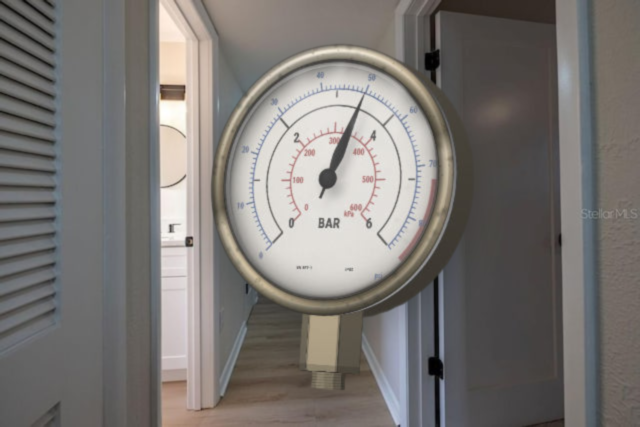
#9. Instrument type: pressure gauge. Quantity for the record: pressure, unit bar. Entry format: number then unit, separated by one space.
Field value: 3.5 bar
